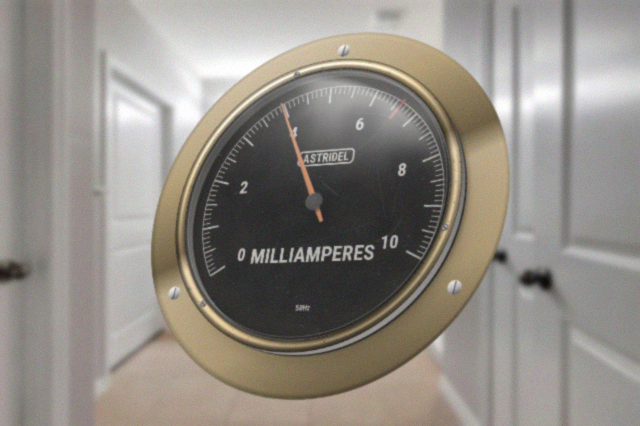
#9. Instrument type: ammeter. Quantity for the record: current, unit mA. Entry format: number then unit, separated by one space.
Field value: 4 mA
